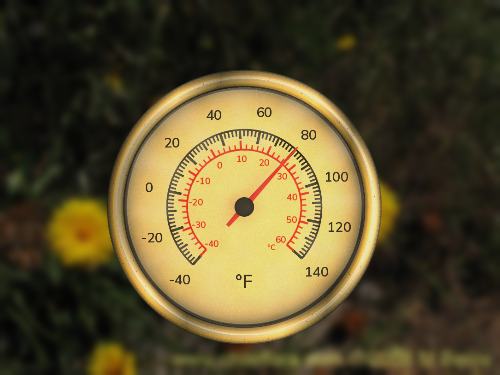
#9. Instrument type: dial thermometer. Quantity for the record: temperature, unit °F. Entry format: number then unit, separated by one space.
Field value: 80 °F
